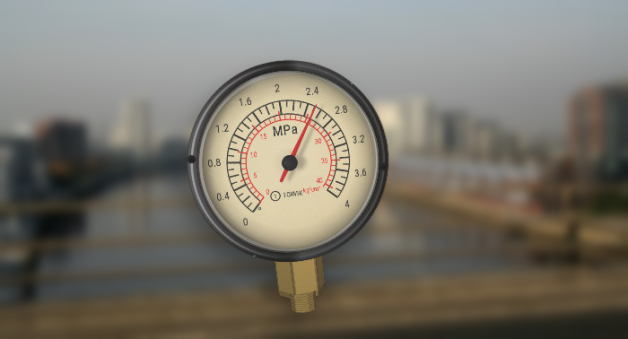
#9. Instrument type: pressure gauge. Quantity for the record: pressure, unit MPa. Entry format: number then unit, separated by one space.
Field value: 2.5 MPa
